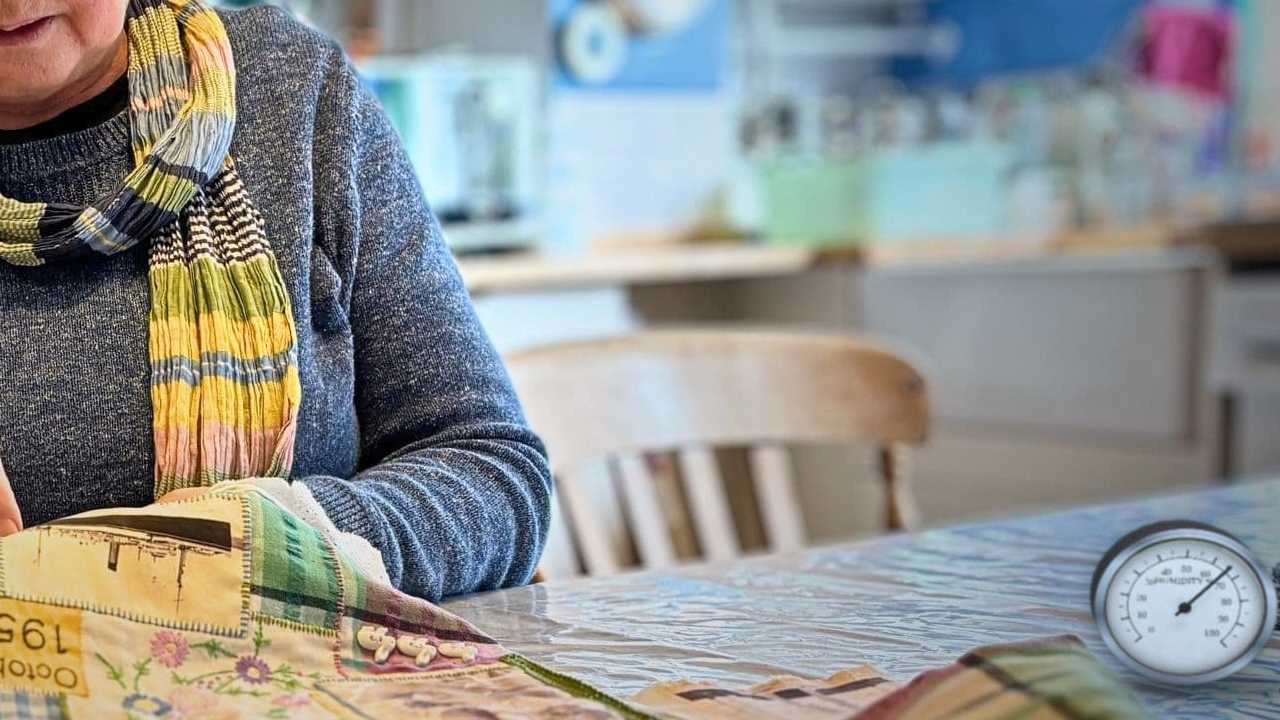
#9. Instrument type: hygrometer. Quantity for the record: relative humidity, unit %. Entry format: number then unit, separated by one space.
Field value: 65 %
